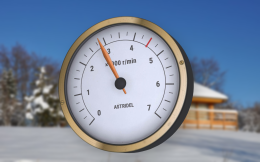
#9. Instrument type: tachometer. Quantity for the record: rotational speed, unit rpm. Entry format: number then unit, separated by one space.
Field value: 2875 rpm
